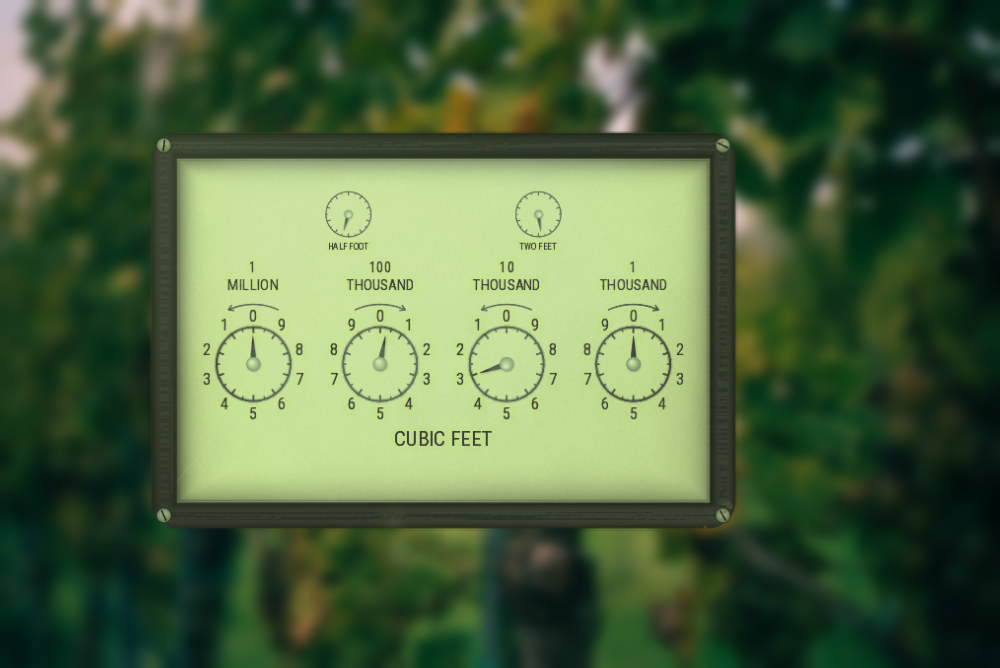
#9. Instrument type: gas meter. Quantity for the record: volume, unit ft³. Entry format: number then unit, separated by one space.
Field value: 3000 ft³
